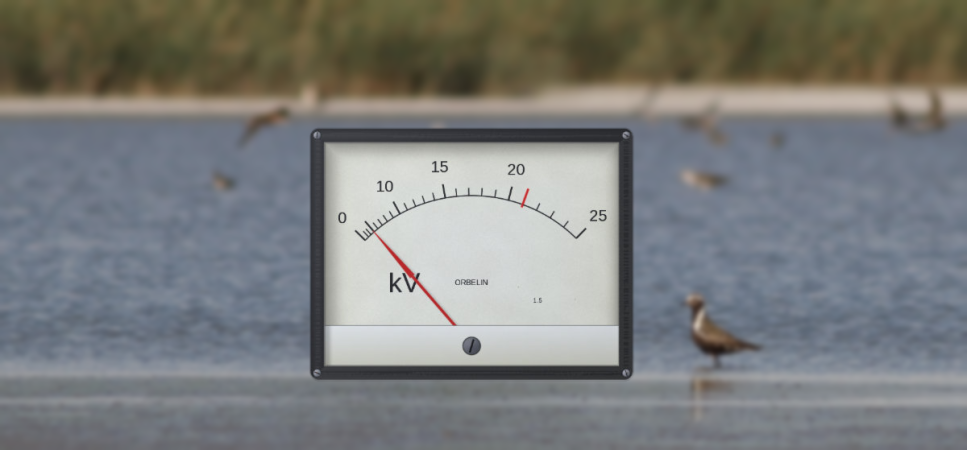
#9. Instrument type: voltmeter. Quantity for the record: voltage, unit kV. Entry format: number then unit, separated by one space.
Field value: 5 kV
